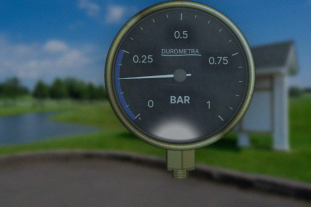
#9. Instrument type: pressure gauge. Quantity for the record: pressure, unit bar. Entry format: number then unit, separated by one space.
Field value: 0.15 bar
